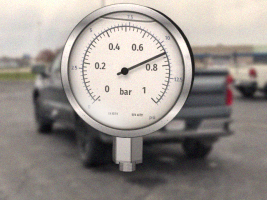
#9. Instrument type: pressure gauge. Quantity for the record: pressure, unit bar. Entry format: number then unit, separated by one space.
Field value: 0.74 bar
